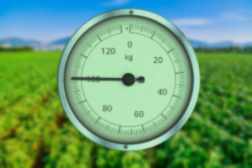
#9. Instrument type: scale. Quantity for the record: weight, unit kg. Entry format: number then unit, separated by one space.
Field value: 100 kg
